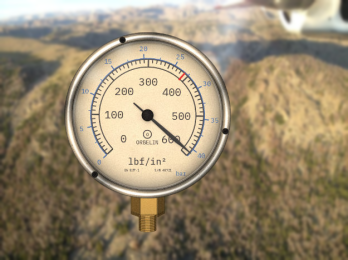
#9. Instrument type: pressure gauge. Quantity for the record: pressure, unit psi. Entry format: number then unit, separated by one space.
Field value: 590 psi
